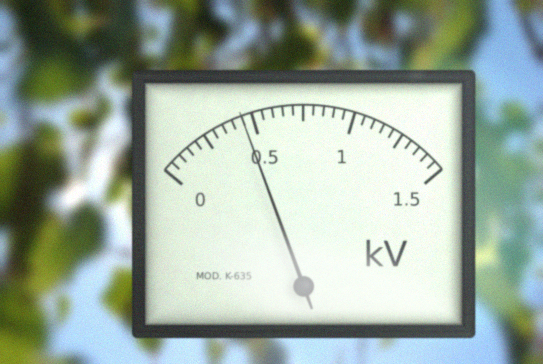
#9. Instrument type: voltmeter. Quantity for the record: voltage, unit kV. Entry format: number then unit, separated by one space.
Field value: 0.45 kV
